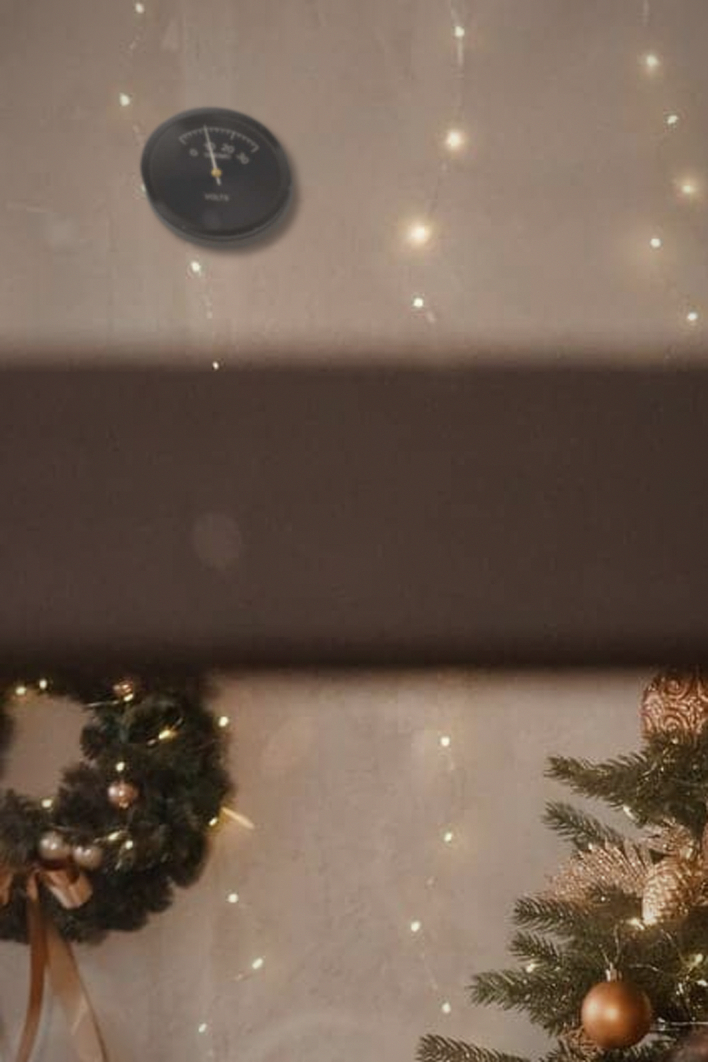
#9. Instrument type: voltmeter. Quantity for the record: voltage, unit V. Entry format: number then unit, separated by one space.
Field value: 10 V
